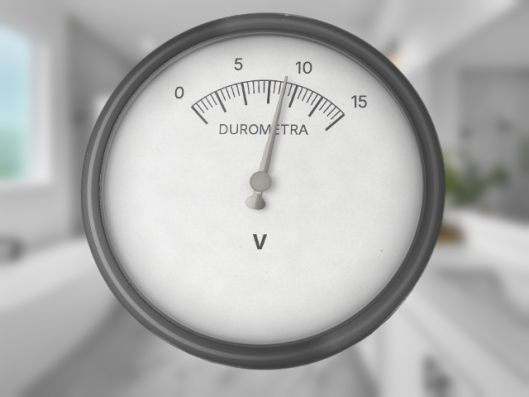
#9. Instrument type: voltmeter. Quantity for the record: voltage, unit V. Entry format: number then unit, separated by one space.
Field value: 9 V
